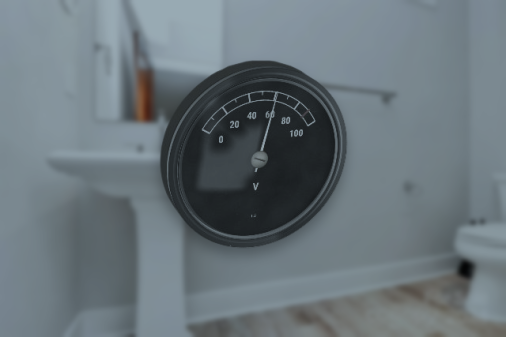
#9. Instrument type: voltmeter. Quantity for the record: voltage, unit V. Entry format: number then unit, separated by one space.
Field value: 60 V
